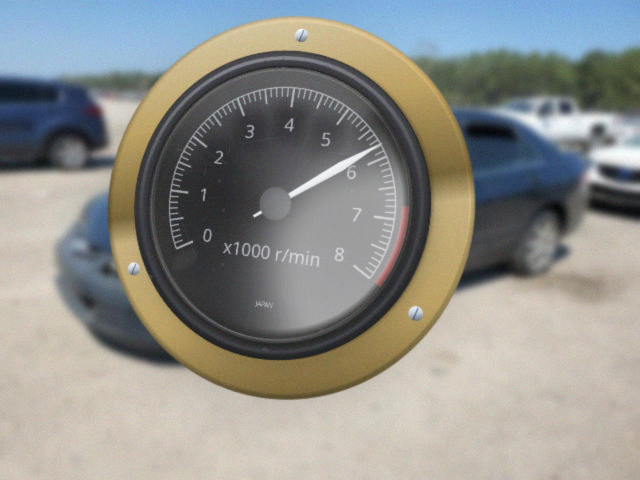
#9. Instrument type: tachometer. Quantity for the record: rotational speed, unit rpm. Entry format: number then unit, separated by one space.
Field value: 5800 rpm
